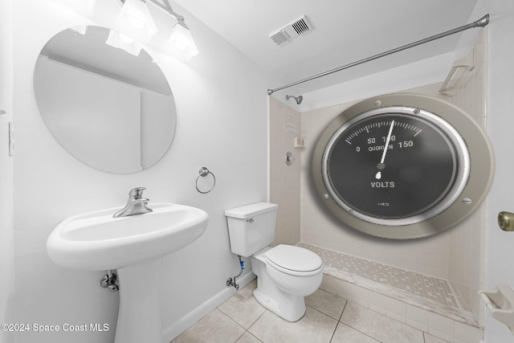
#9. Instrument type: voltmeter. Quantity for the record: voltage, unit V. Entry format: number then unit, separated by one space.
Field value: 100 V
